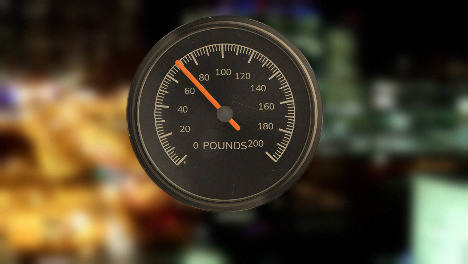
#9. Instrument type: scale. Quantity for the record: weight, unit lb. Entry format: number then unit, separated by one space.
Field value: 70 lb
